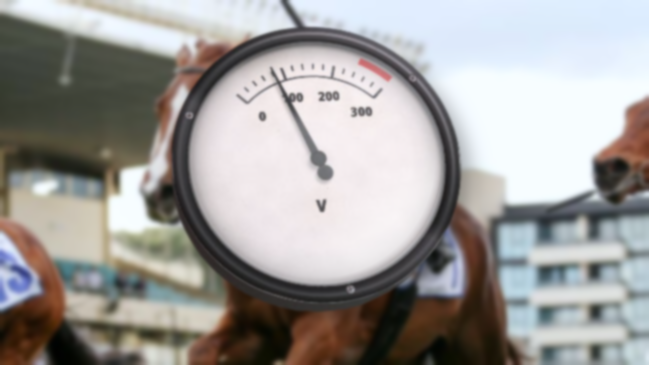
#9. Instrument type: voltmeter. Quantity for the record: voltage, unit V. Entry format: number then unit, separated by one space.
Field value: 80 V
